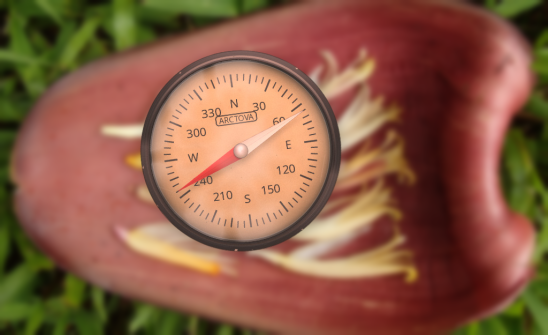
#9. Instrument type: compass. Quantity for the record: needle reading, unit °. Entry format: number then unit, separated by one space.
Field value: 245 °
